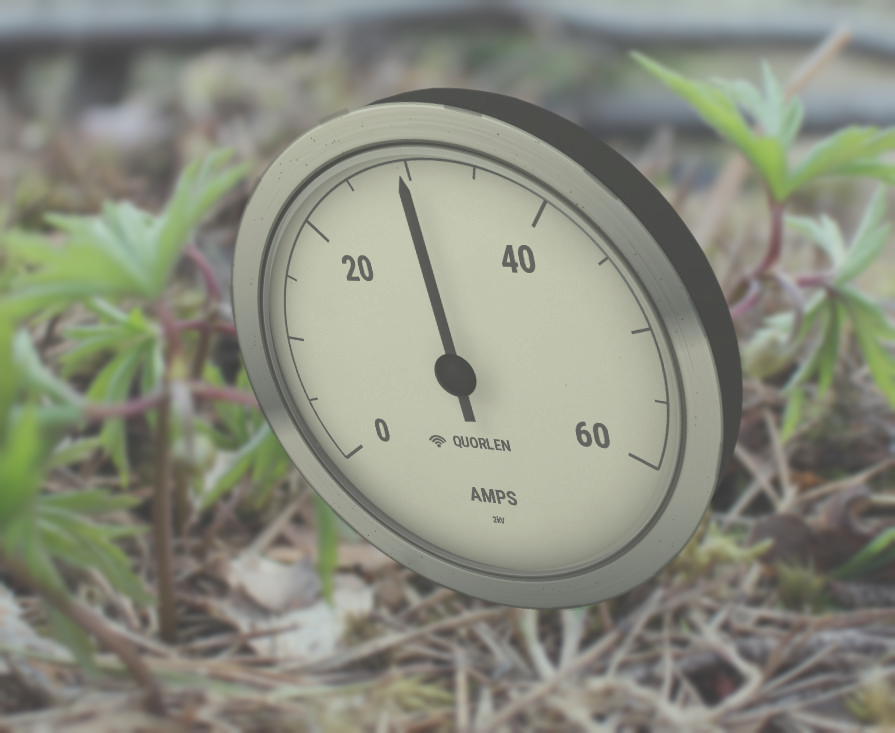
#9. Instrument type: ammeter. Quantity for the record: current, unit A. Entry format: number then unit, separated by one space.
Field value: 30 A
